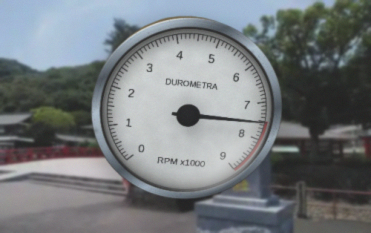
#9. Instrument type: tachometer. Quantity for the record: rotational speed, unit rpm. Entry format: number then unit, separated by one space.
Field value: 7500 rpm
